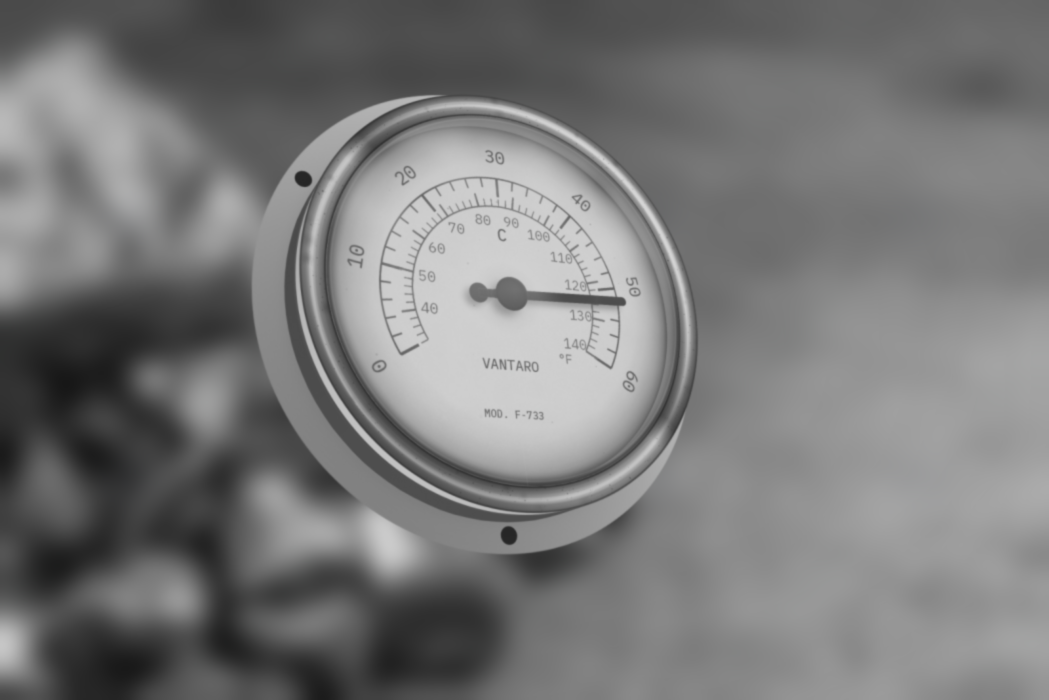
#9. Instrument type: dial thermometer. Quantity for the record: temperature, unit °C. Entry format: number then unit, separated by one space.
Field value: 52 °C
